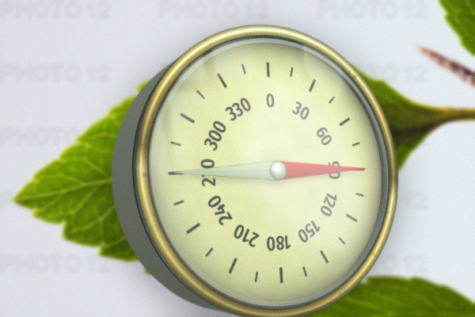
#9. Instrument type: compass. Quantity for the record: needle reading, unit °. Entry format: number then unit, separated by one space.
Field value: 90 °
